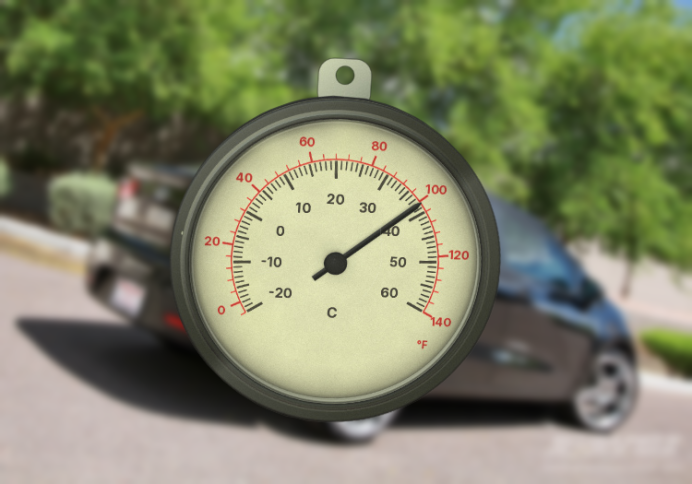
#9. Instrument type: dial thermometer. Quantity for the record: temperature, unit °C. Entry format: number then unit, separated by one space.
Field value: 38 °C
